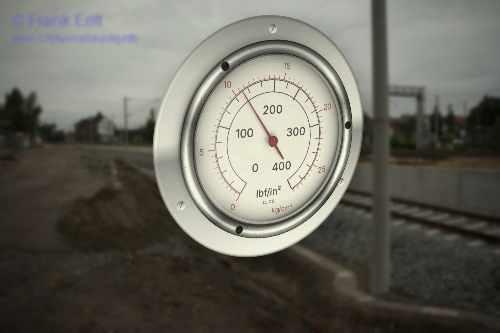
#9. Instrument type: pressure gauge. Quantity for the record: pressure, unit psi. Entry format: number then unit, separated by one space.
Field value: 150 psi
